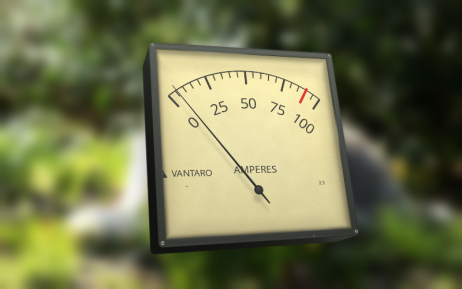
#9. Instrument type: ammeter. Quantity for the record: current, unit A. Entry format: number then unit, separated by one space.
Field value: 5 A
